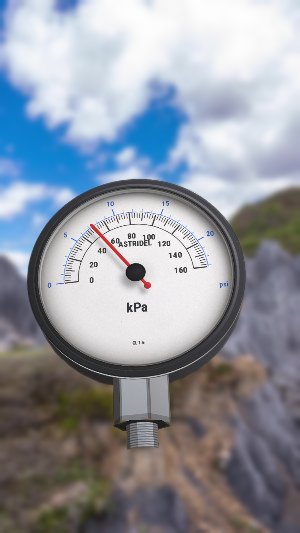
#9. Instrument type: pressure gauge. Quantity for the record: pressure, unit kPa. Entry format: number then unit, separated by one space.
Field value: 50 kPa
